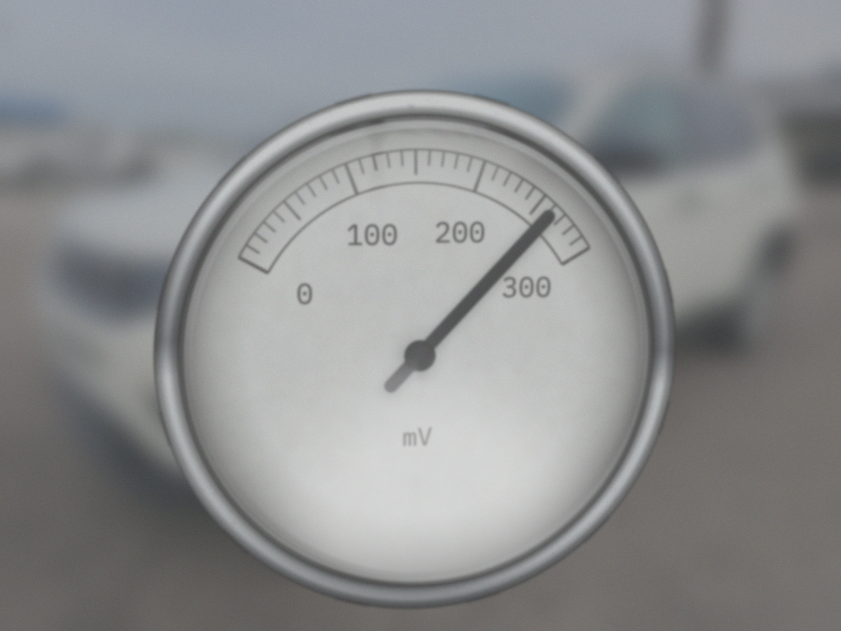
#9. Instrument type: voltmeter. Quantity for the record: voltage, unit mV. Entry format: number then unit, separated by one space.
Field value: 260 mV
